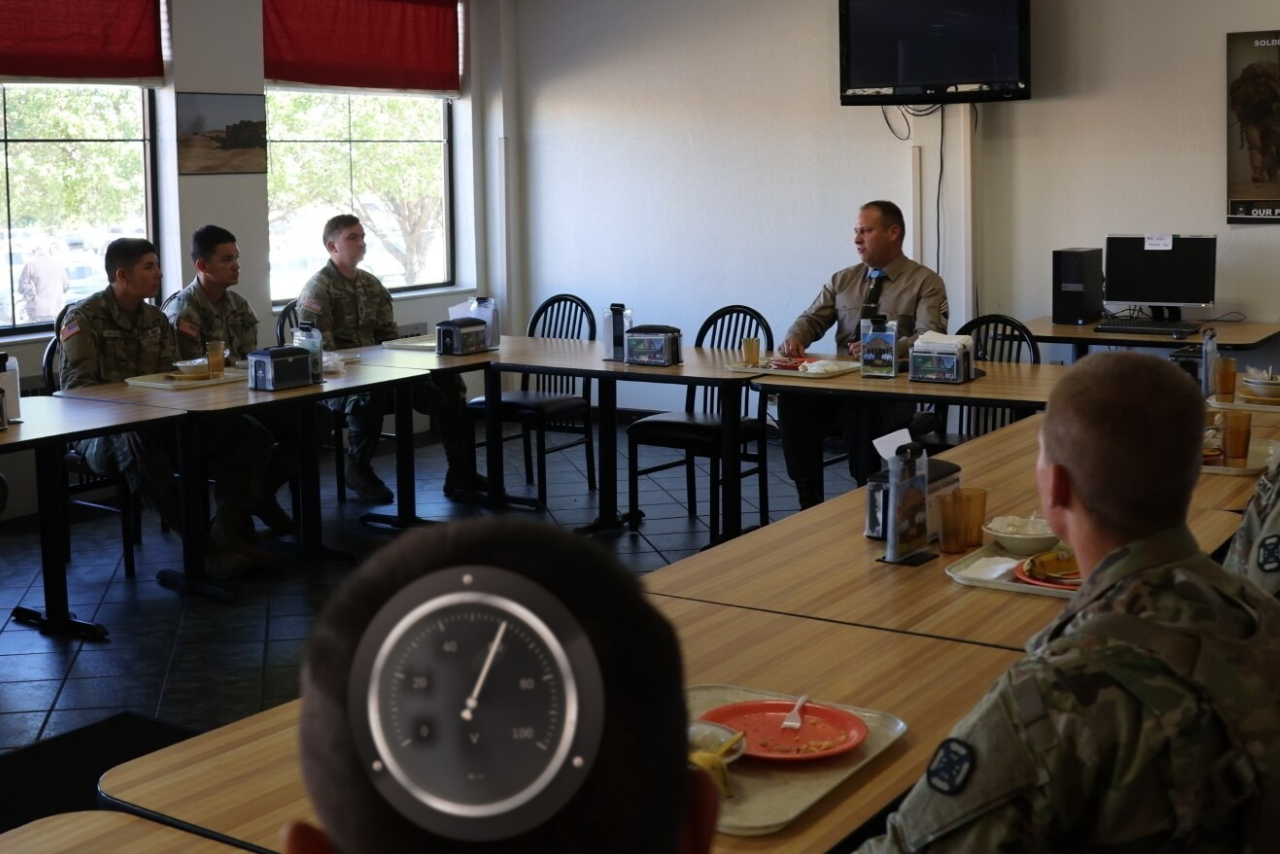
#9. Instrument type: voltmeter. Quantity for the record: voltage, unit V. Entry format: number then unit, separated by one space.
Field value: 60 V
